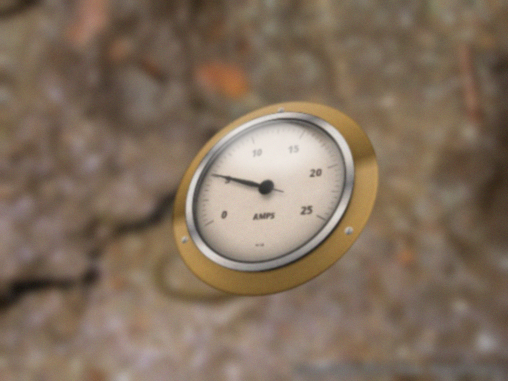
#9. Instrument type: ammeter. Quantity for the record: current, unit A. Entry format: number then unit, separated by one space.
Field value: 5 A
